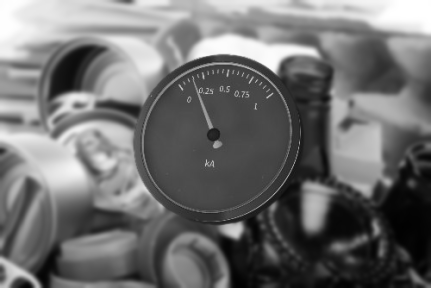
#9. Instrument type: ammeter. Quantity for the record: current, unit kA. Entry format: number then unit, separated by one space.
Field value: 0.15 kA
